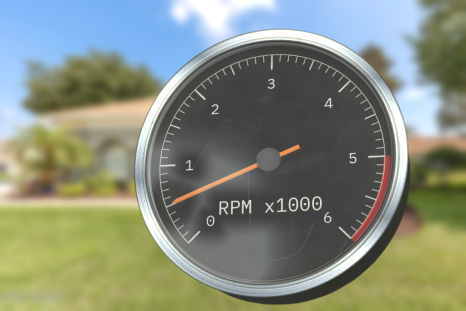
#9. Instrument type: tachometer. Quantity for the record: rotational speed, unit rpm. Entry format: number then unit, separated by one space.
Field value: 500 rpm
